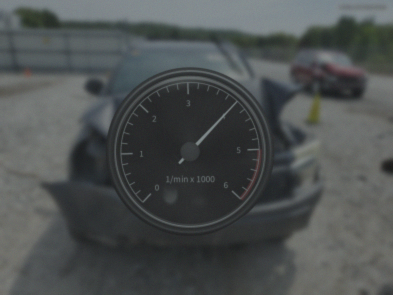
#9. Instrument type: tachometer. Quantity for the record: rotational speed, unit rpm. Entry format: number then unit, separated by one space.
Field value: 4000 rpm
